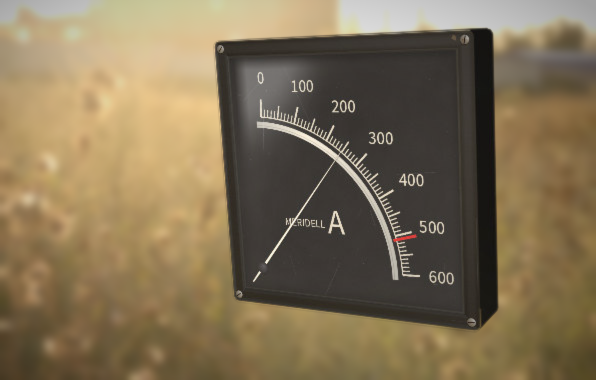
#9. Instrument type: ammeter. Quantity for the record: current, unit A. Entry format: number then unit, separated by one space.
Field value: 250 A
